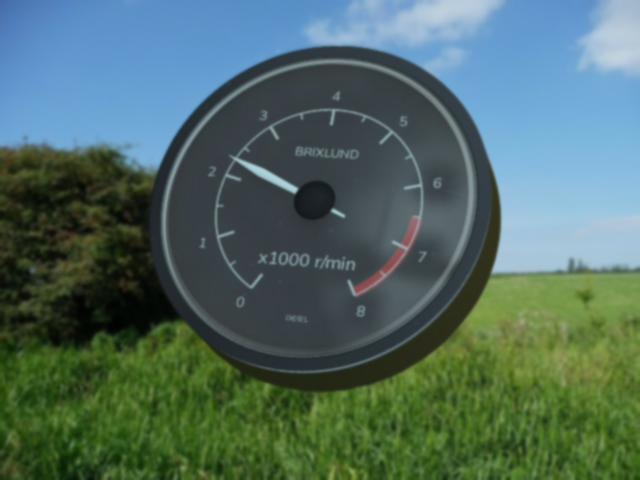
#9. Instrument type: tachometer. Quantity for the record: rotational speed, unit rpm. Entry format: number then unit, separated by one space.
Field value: 2250 rpm
